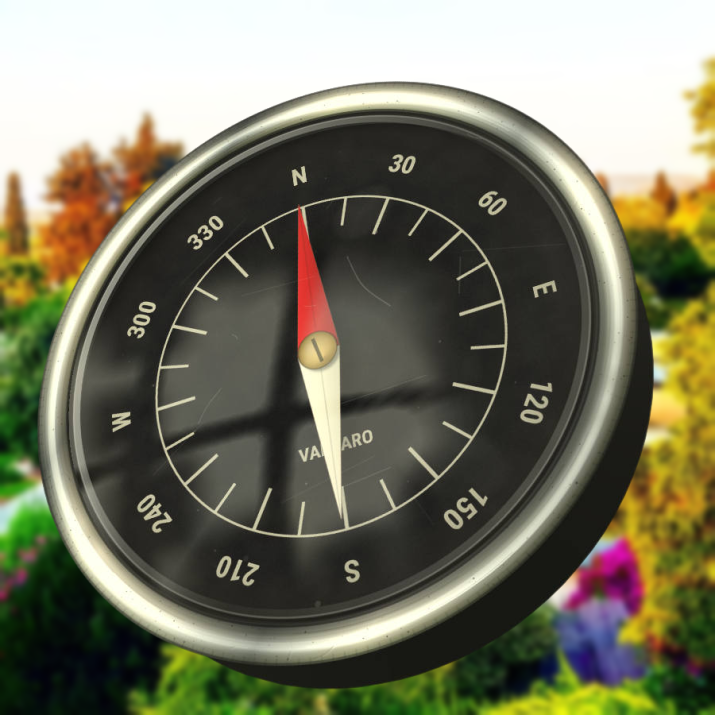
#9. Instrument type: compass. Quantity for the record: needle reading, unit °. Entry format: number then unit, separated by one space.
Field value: 0 °
